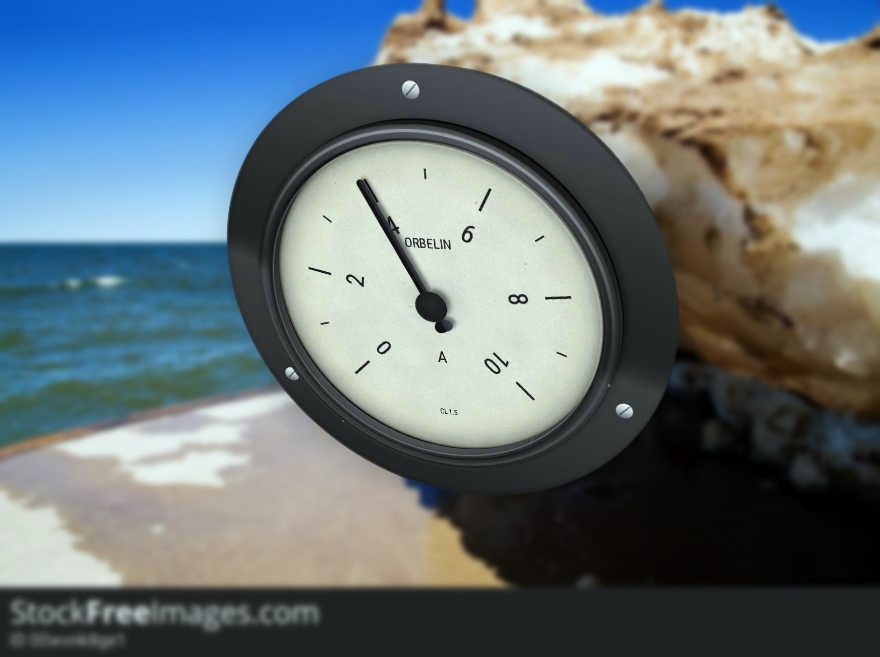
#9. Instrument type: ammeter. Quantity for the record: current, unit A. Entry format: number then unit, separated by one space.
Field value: 4 A
